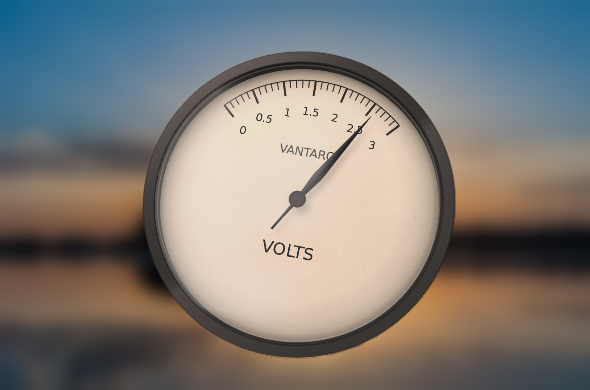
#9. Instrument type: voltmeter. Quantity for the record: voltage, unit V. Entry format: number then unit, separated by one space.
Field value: 2.6 V
